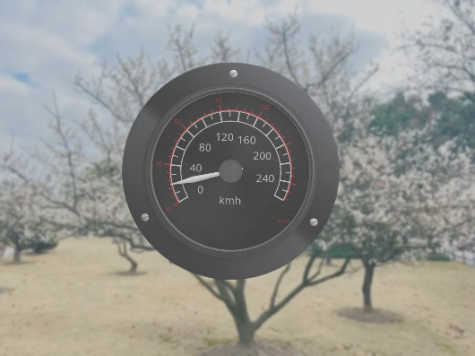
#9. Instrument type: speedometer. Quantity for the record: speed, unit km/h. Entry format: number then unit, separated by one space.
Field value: 20 km/h
